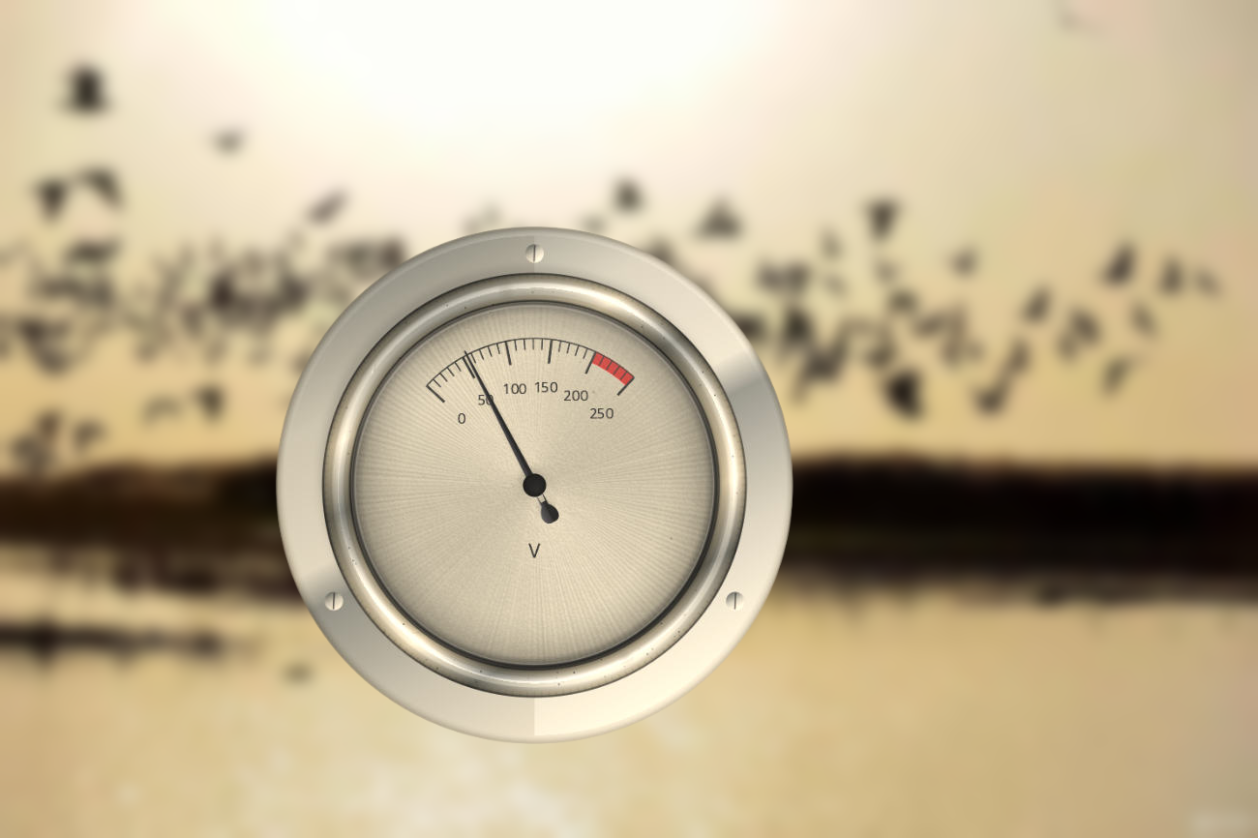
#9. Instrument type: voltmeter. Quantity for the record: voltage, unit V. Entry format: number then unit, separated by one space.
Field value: 55 V
